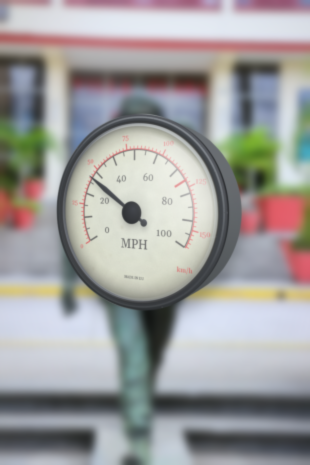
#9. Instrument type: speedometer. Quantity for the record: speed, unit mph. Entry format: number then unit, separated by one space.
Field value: 27.5 mph
